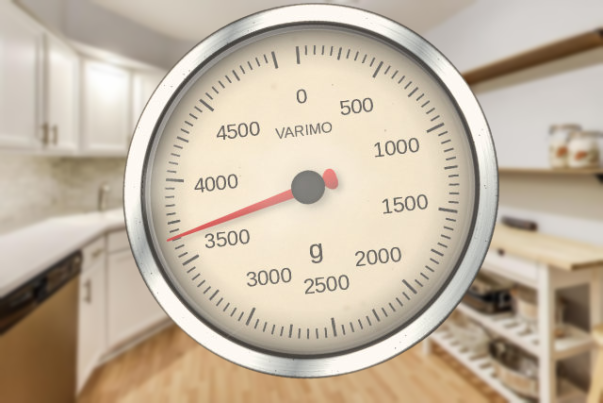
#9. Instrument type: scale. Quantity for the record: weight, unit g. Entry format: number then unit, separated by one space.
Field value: 3650 g
